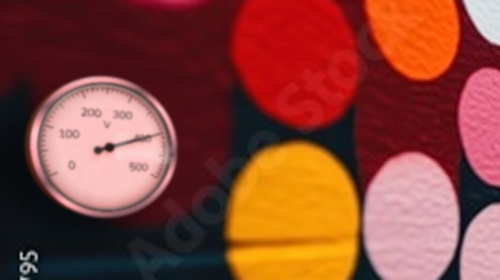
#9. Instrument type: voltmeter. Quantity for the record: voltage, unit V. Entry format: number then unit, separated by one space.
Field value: 400 V
